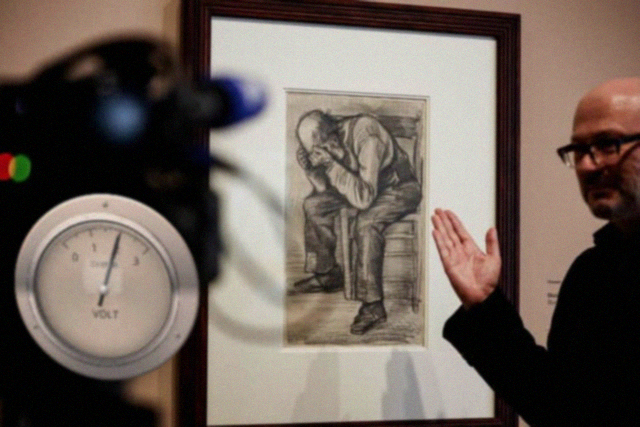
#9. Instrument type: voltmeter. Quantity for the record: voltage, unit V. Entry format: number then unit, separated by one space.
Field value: 2 V
